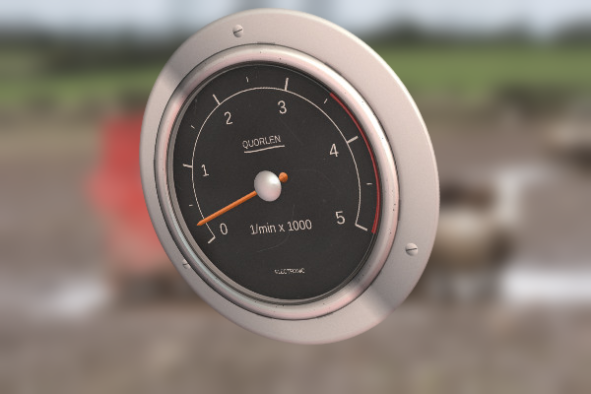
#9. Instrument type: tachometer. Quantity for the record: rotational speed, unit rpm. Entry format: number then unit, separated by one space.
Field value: 250 rpm
